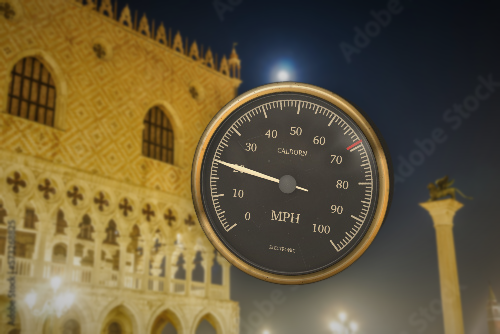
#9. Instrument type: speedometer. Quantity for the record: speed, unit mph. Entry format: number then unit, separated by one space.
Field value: 20 mph
